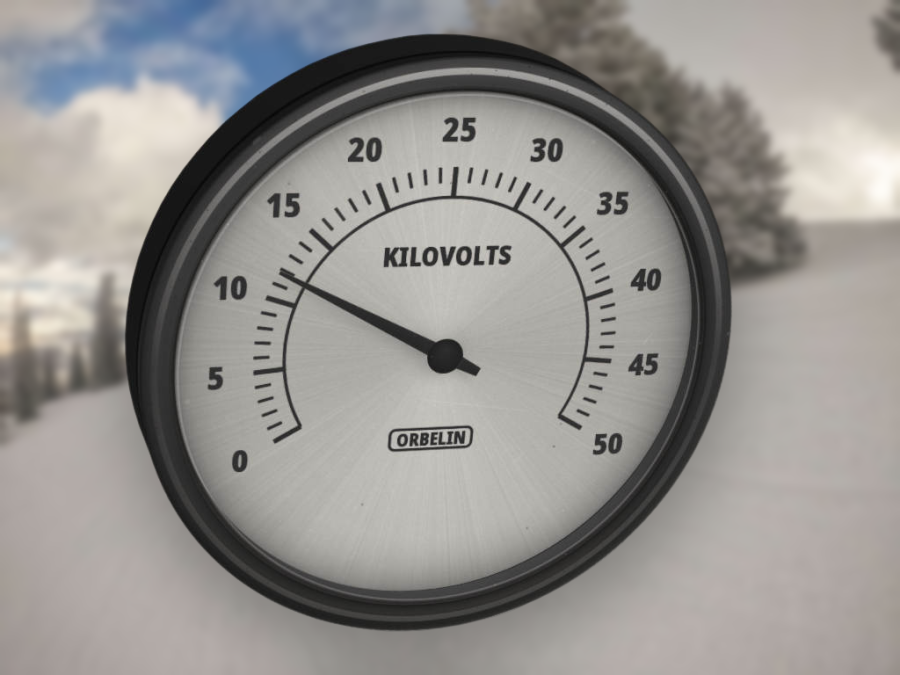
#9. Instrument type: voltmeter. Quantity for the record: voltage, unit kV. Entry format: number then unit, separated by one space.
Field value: 12 kV
